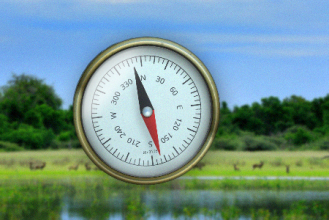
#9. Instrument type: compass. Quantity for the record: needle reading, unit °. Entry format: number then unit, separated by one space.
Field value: 170 °
